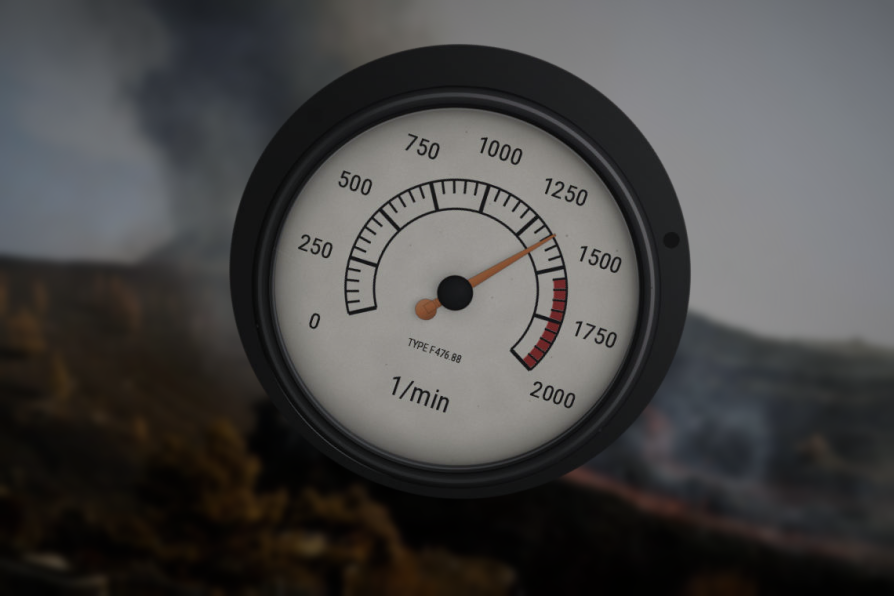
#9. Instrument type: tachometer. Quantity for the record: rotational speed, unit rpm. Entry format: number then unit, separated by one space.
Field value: 1350 rpm
